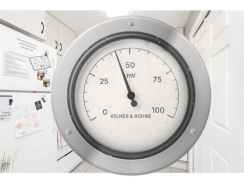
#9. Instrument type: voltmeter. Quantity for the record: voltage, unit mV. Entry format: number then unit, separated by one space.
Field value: 42.5 mV
